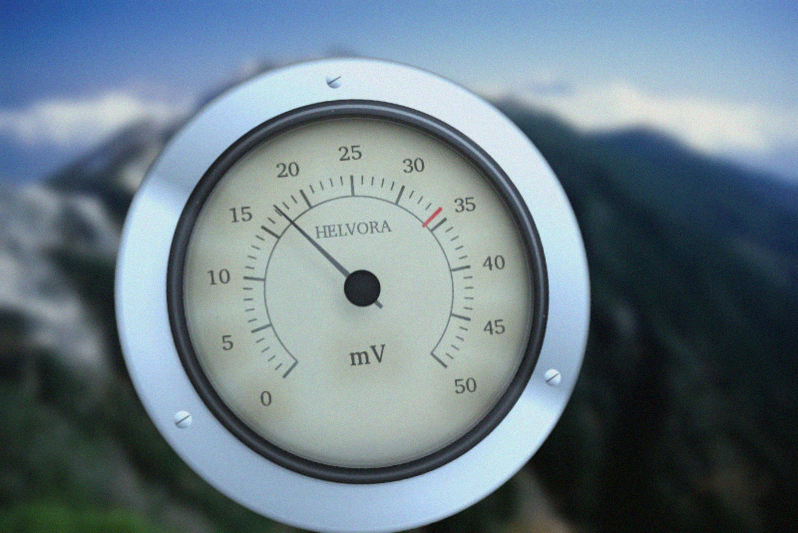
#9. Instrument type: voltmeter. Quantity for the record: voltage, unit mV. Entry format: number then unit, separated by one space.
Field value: 17 mV
